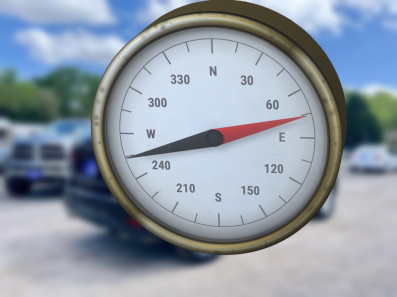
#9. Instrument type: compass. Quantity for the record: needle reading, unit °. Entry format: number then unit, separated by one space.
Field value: 75 °
